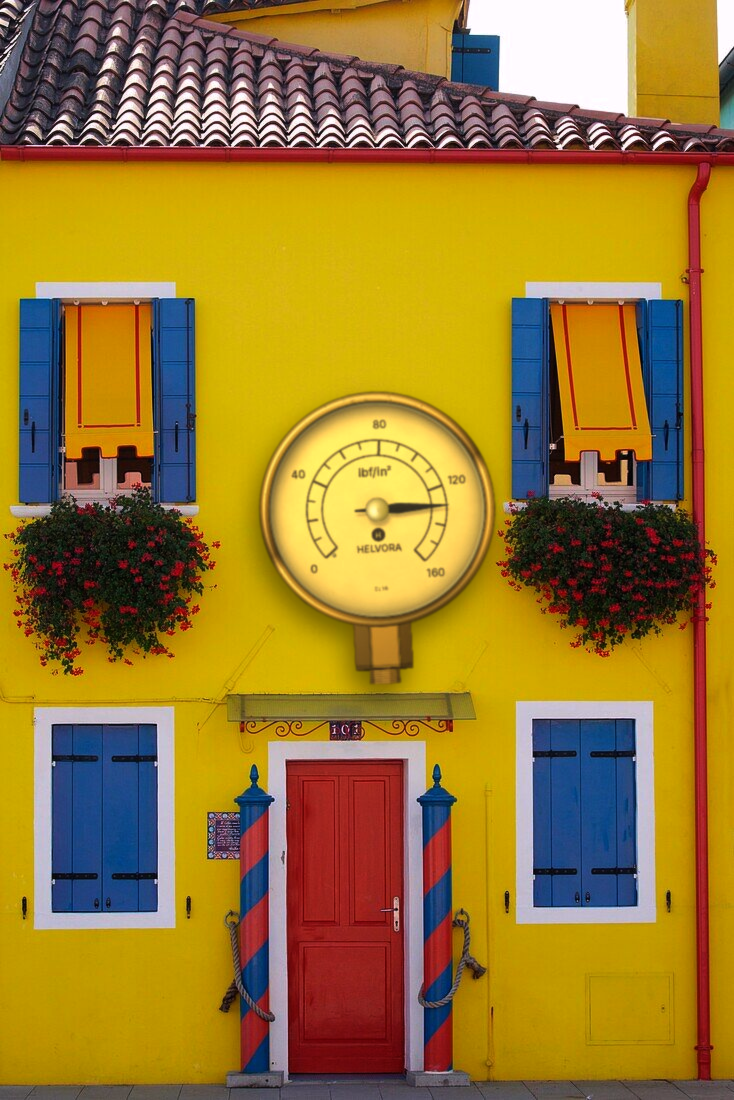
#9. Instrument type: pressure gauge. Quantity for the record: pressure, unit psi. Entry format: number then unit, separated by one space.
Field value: 130 psi
